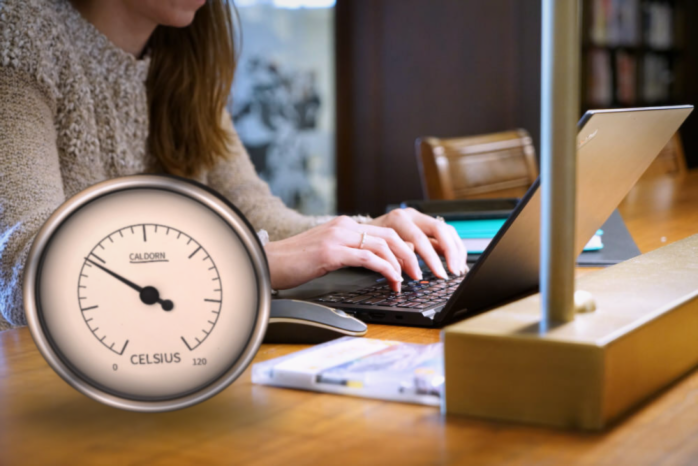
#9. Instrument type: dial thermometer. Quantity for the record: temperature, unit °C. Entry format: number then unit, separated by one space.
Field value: 38 °C
